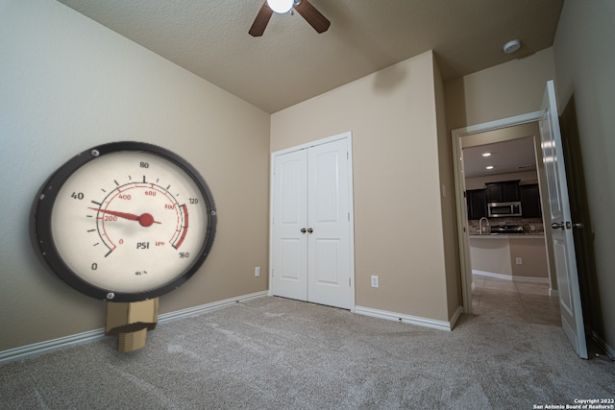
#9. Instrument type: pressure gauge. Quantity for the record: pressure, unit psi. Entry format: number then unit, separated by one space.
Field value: 35 psi
